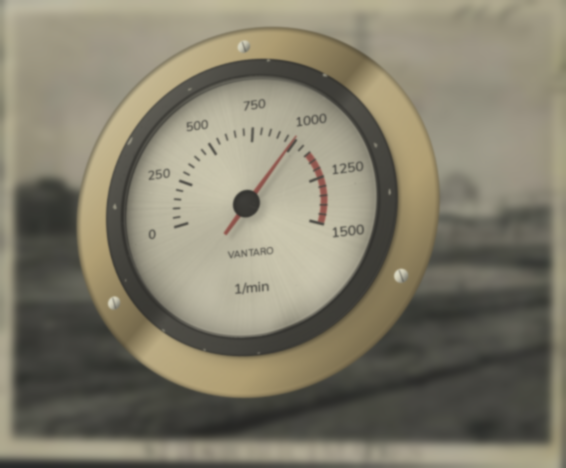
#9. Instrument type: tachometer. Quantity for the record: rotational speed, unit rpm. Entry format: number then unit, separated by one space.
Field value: 1000 rpm
